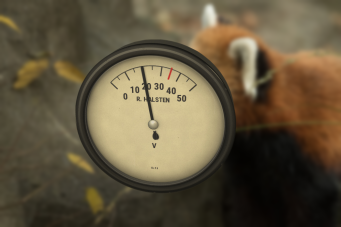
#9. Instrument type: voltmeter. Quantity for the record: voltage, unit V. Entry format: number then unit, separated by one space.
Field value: 20 V
